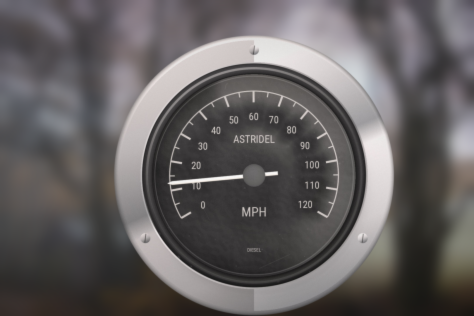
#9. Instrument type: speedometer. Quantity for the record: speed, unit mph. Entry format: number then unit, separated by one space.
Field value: 12.5 mph
